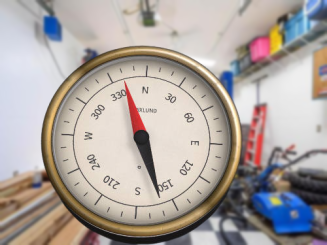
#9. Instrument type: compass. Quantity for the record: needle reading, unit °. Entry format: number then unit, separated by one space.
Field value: 340 °
